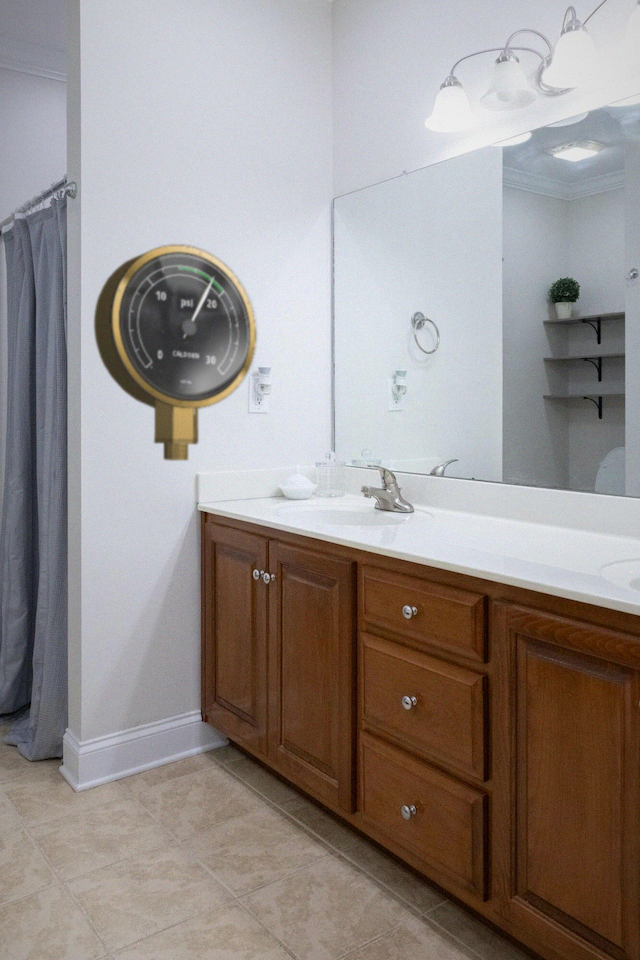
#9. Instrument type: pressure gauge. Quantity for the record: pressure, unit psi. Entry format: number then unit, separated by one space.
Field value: 18 psi
